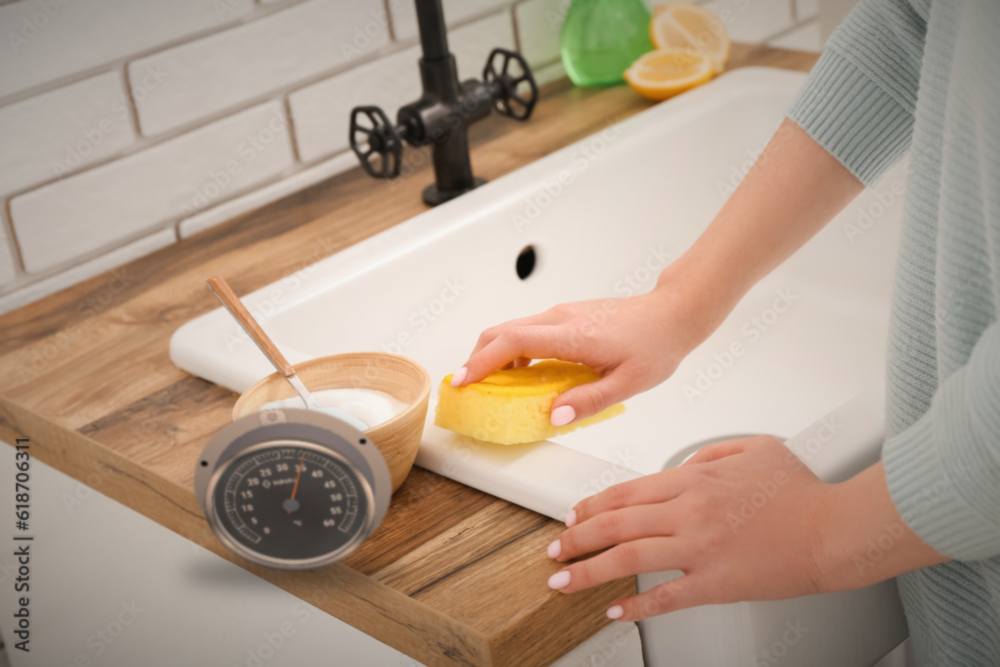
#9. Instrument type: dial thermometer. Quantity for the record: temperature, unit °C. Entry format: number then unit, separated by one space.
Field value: 35 °C
